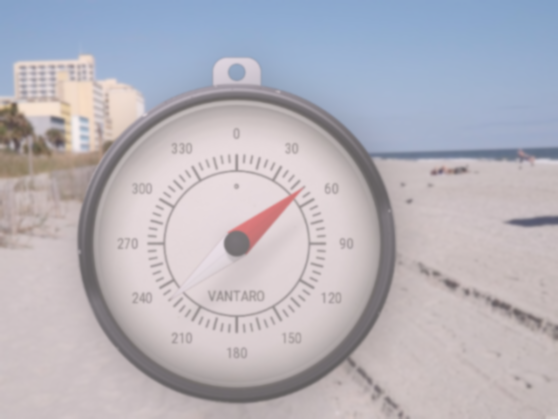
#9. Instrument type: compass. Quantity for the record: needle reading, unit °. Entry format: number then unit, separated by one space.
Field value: 50 °
